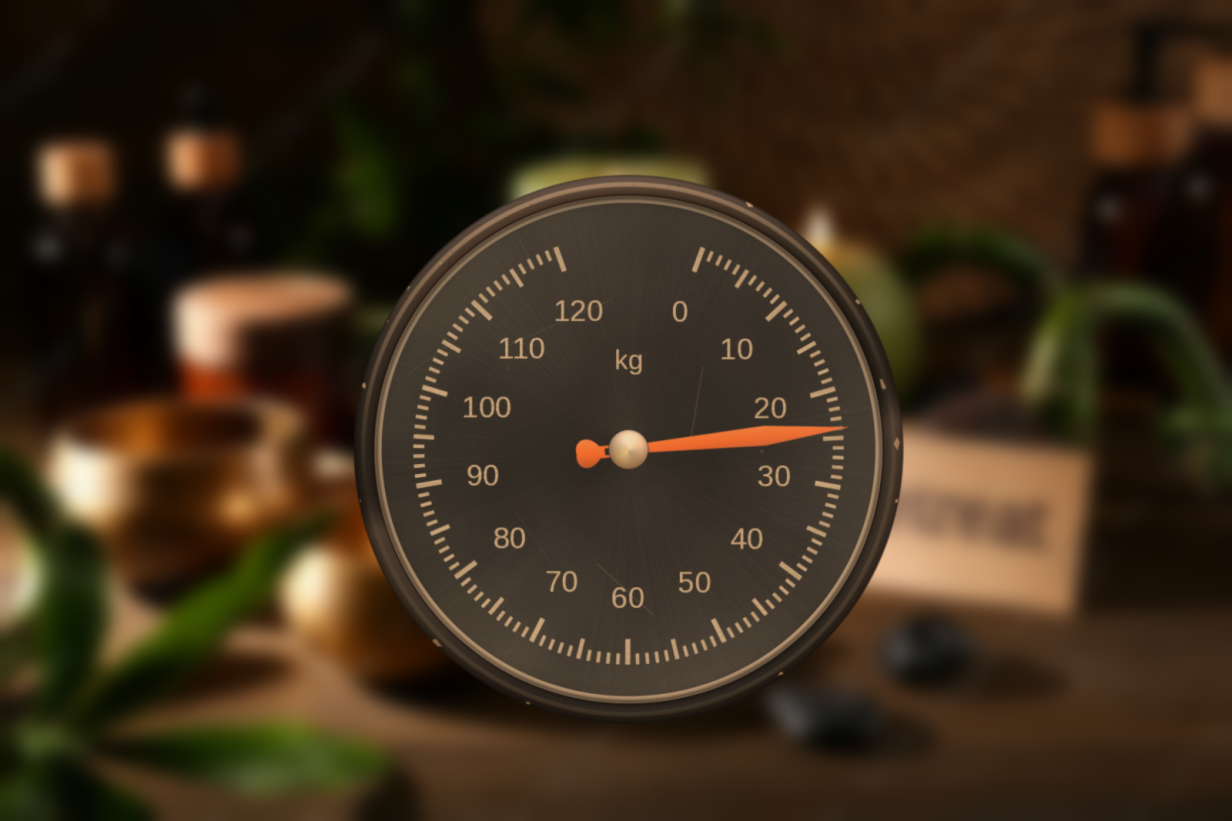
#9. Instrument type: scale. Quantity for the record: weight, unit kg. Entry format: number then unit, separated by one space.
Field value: 24 kg
